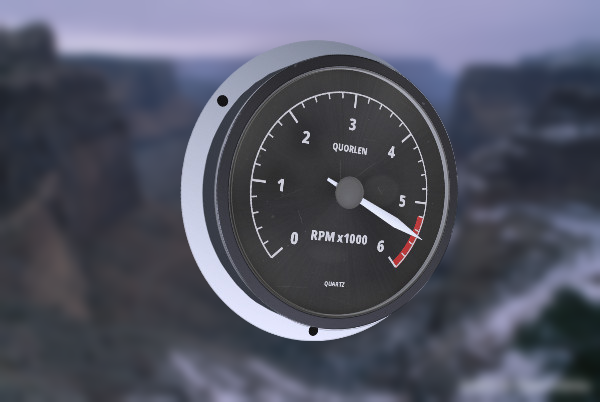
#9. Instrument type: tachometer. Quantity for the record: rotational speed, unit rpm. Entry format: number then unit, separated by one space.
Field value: 5500 rpm
